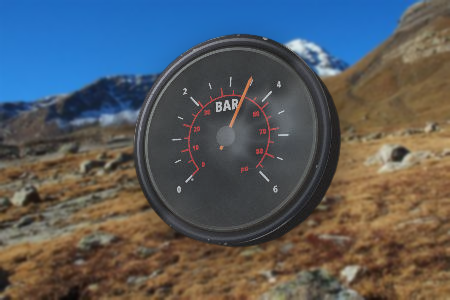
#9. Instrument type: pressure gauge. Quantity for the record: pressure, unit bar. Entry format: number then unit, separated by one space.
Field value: 3.5 bar
